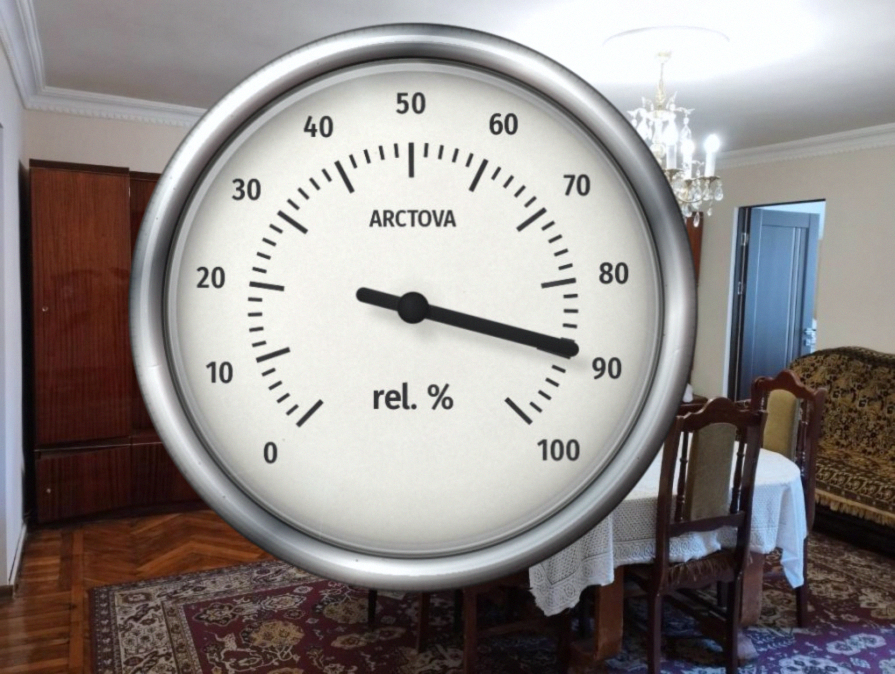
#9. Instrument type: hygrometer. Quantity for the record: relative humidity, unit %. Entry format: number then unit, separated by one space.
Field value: 89 %
